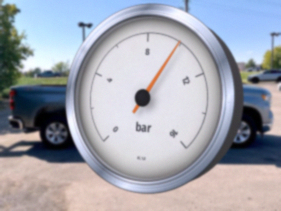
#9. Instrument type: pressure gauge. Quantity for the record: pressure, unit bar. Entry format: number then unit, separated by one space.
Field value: 10 bar
